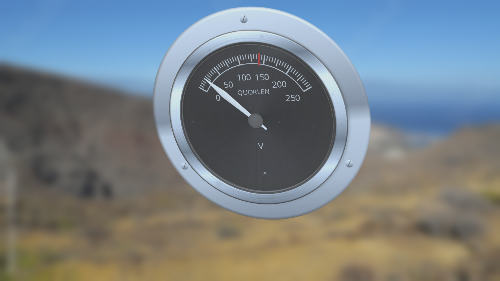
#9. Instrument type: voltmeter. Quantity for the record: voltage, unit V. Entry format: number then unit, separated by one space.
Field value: 25 V
